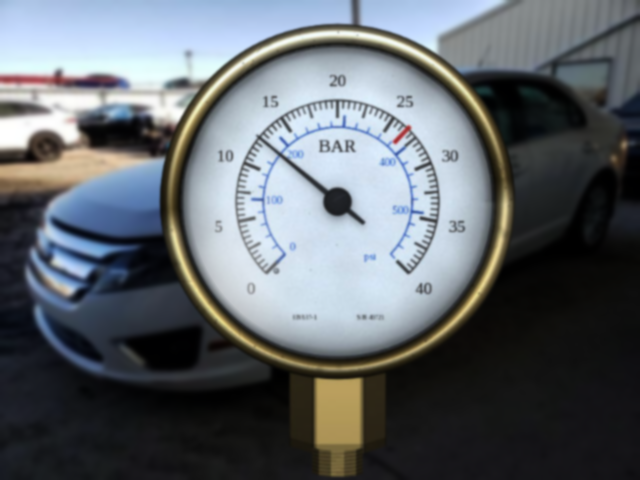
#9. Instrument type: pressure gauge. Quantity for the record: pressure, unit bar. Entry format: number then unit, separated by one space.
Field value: 12.5 bar
